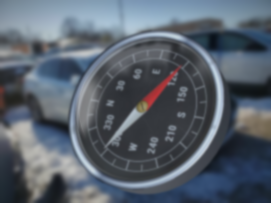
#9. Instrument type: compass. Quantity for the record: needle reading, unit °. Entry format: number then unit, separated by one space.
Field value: 120 °
